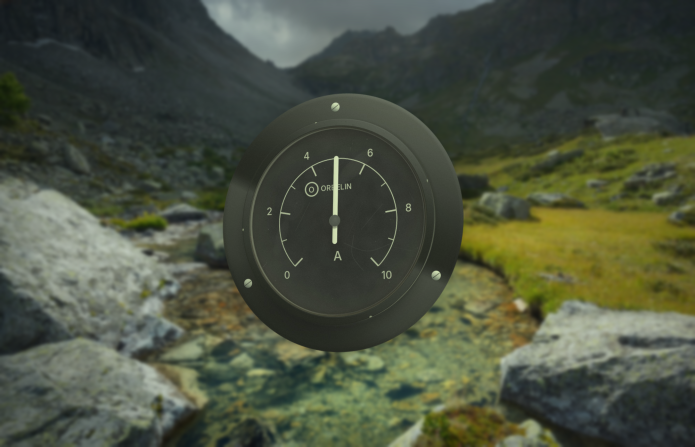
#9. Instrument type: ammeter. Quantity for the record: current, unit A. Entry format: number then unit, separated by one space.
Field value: 5 A
